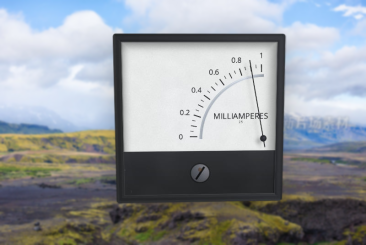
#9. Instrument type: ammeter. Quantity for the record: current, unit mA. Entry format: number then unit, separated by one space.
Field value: 0.9 mA
